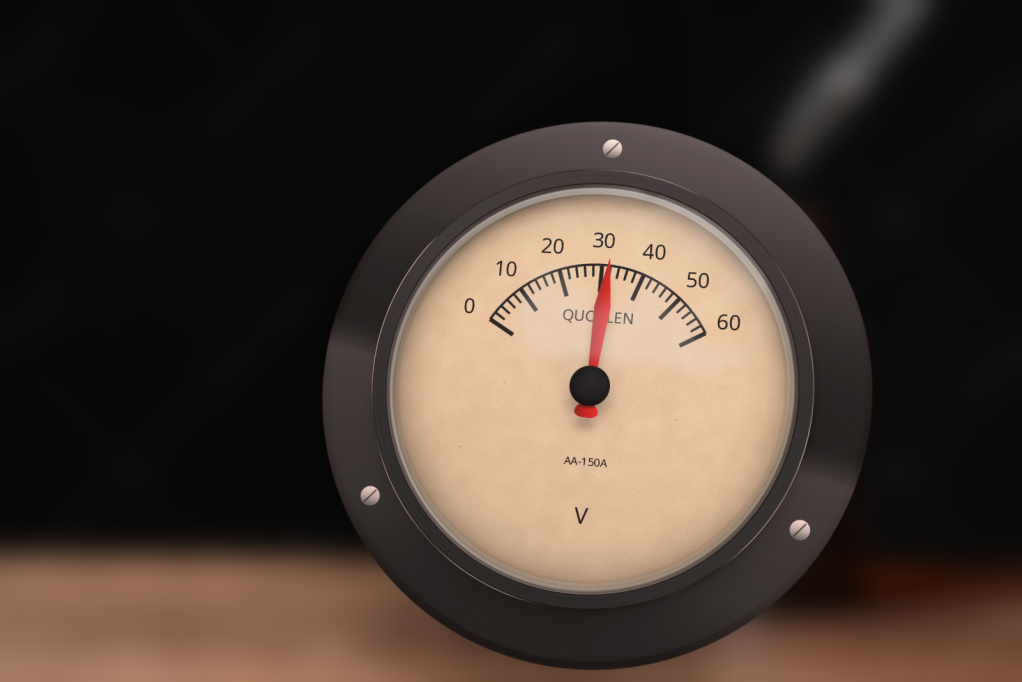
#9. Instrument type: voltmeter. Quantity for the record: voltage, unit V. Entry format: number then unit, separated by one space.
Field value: 32 V
